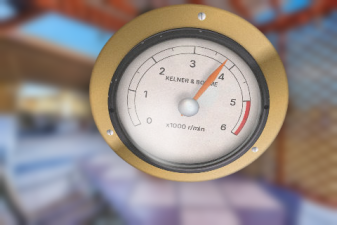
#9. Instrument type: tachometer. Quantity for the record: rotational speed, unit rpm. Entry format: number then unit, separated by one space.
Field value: 3750 rpm
